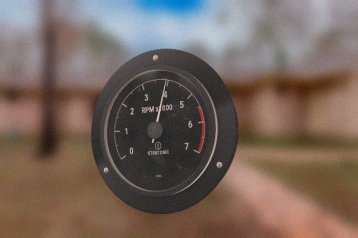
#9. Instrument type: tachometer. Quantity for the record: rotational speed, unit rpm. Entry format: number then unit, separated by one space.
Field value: 4000 rpm
